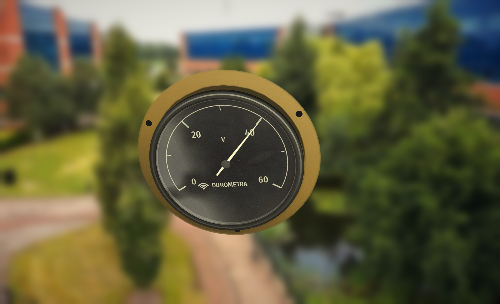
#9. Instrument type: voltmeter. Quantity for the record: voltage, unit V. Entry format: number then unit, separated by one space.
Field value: 40 V
